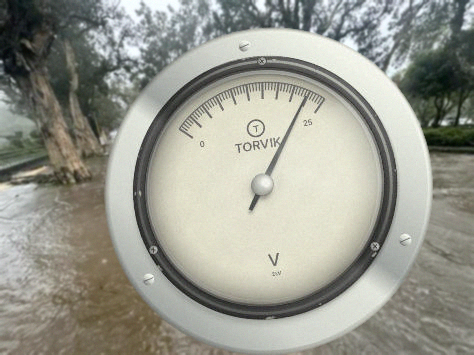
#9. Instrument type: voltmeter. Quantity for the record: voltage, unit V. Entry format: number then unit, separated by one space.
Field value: 22.5 V
